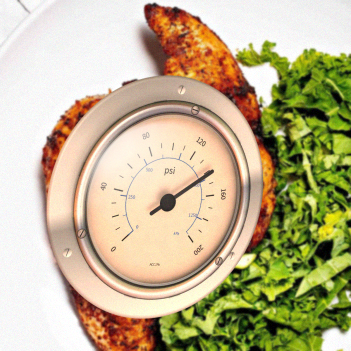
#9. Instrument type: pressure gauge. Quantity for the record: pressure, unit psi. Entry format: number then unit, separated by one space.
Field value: 140 psi
